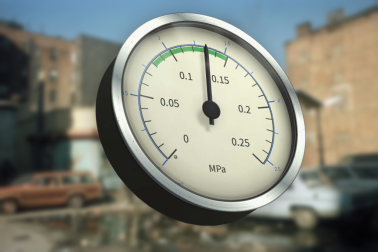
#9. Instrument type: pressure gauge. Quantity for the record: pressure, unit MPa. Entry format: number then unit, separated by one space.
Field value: 0.13 MPa
